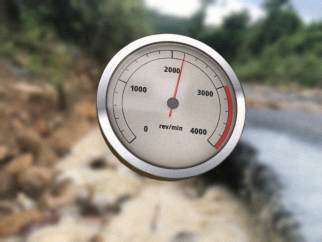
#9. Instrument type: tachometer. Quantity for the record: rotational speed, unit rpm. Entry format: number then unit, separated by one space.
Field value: 2200 rpm
